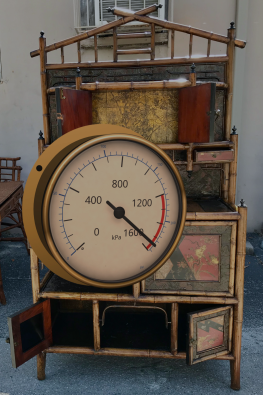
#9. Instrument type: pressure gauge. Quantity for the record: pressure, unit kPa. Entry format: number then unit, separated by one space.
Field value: 1550 kPa
